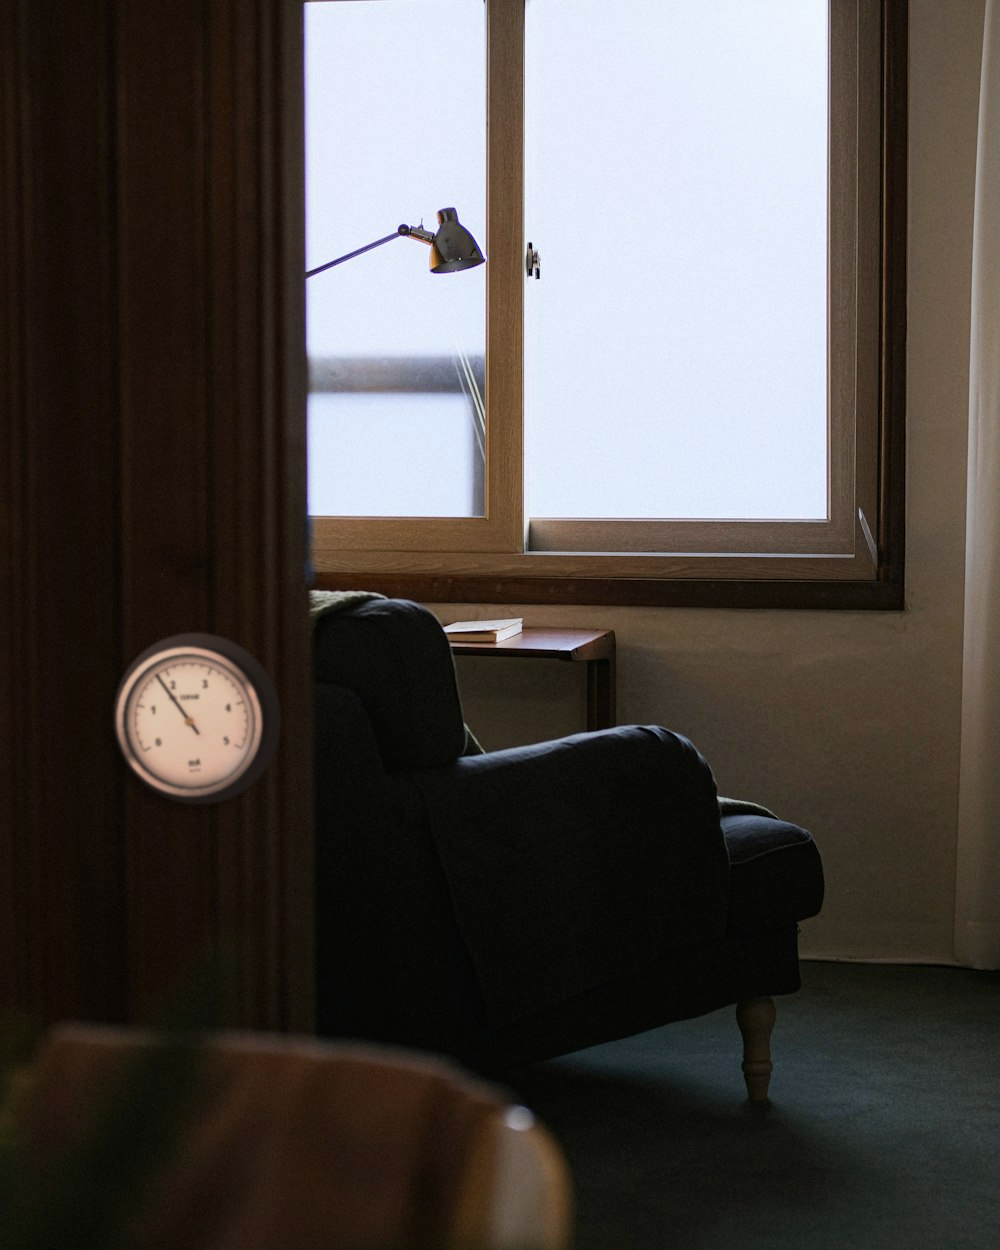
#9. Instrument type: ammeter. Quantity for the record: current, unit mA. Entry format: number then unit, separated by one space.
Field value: 1.8 mA
